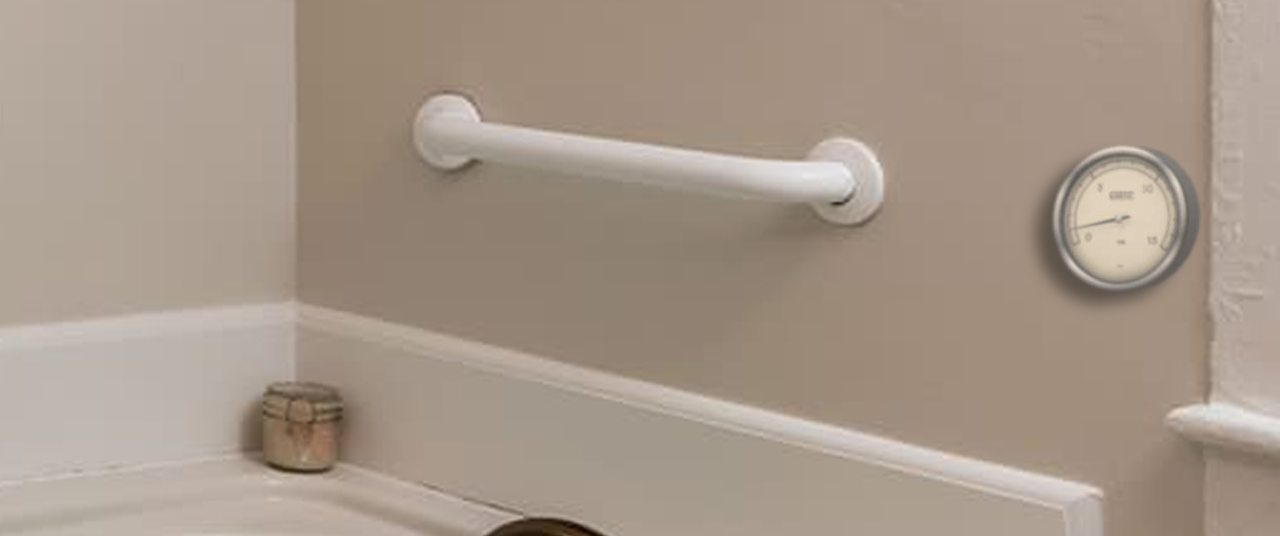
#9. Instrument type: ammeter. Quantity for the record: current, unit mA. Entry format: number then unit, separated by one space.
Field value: 1 mA
